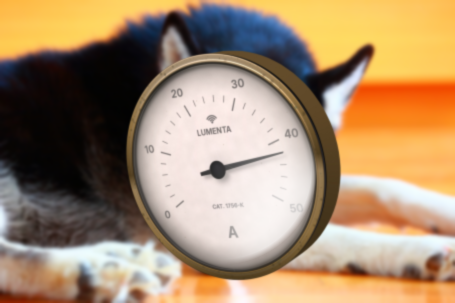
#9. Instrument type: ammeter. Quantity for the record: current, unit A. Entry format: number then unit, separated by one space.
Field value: 42 A
